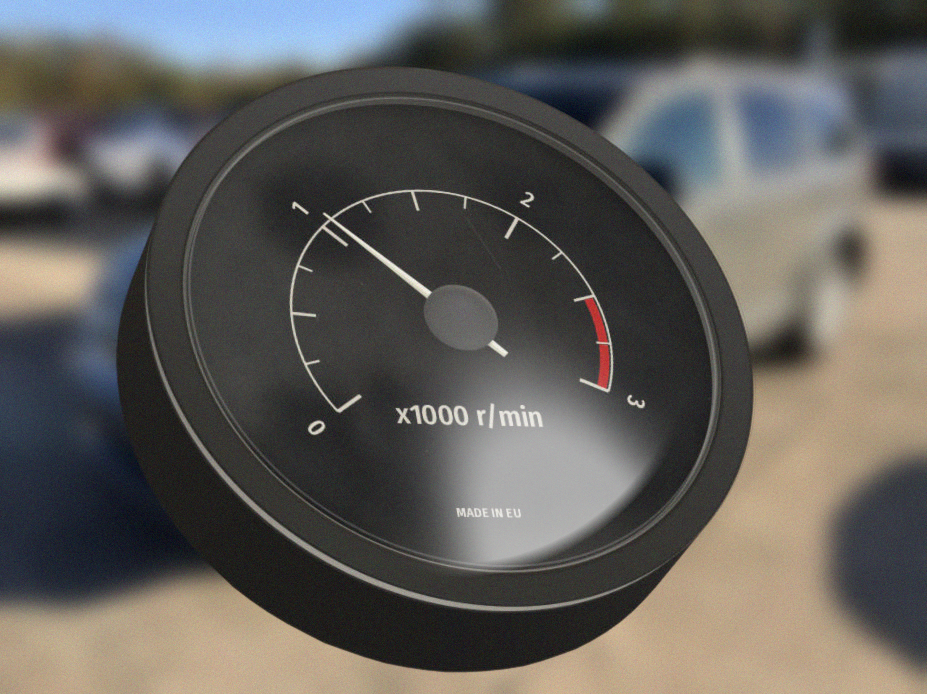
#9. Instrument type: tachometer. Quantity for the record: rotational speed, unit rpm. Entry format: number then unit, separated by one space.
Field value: 1000 rpm
